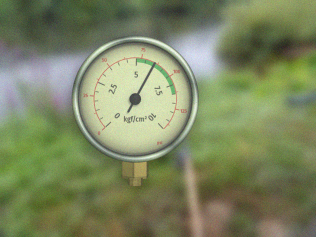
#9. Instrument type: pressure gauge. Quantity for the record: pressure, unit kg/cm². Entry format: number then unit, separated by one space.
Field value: 6 kg/cm²
